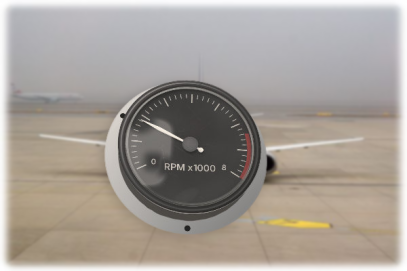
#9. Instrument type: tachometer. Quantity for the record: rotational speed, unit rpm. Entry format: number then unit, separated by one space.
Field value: 1800 rpm
